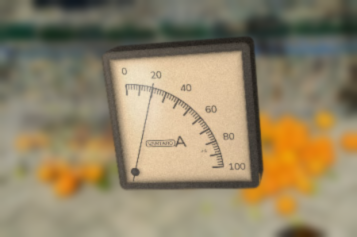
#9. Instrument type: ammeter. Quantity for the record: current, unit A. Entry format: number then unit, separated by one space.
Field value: 20 A
